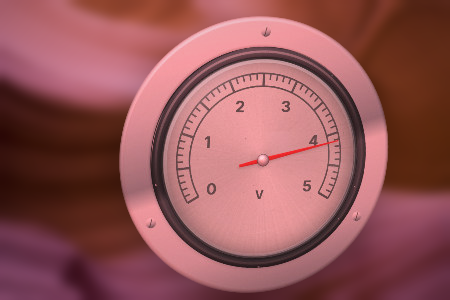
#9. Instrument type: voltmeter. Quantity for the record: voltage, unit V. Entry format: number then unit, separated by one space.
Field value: 4.1 V
